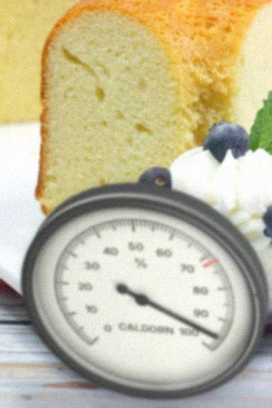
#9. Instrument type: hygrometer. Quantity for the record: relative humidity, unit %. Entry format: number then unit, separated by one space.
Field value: 95 %
